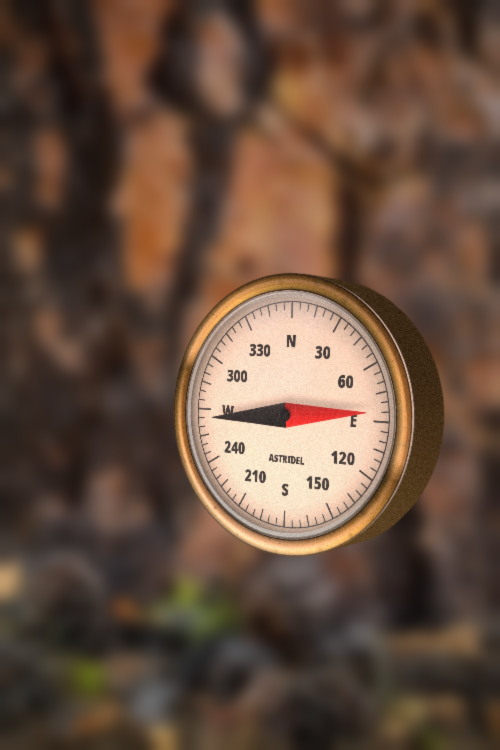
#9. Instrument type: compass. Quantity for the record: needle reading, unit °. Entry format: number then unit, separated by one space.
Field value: 85 °
